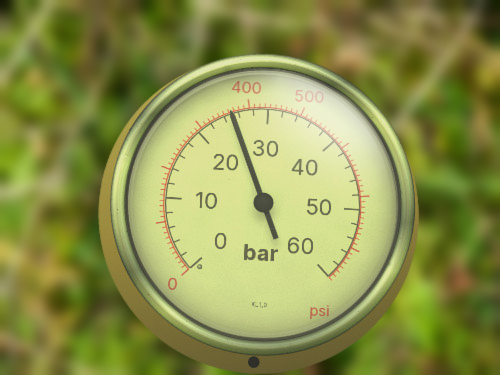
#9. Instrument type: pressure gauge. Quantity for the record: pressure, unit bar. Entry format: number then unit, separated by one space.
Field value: 25 bar
